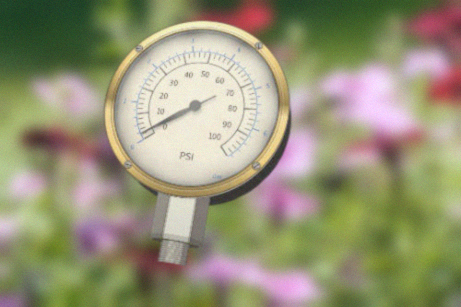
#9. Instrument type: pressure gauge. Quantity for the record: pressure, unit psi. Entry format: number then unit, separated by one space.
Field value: 2 psi
